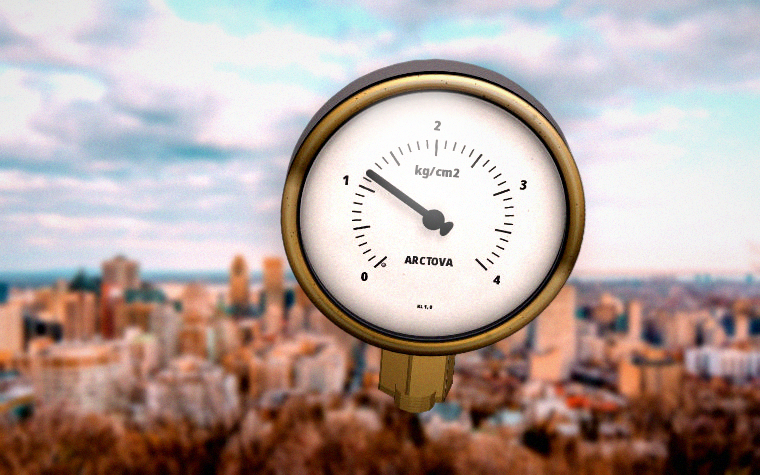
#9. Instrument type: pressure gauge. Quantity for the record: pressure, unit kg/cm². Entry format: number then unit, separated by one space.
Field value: 1.2 kg/cm²
